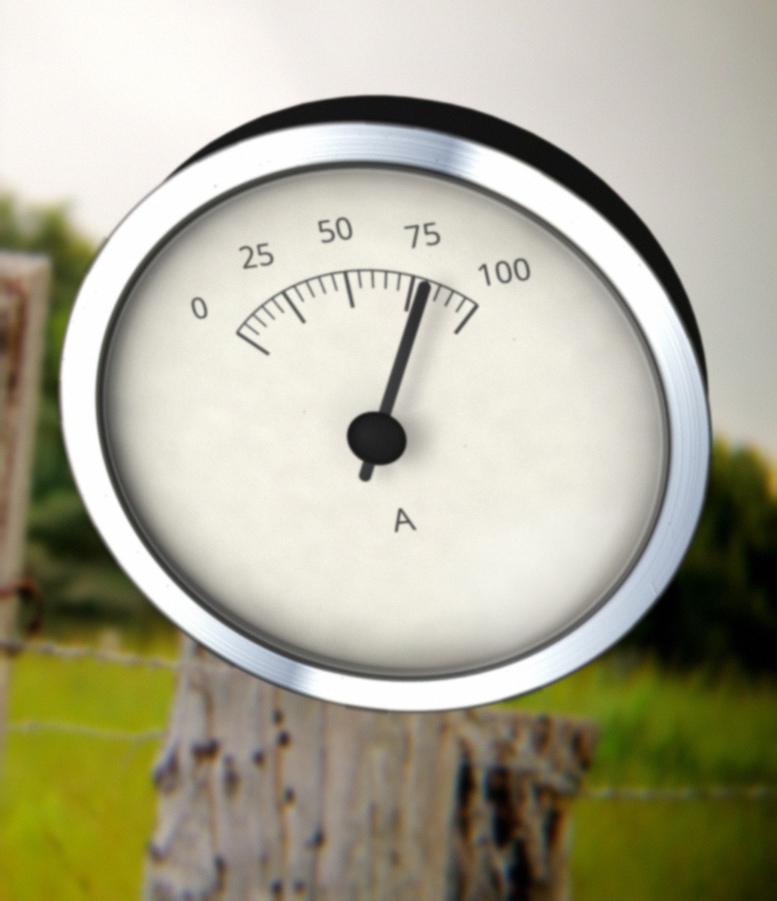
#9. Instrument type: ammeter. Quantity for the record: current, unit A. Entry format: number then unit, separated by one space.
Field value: 80 A
